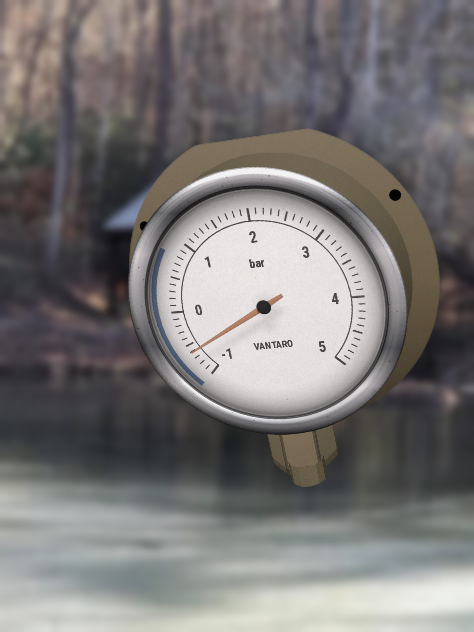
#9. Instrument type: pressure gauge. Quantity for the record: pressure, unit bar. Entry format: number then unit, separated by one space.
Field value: -0.6 bar
